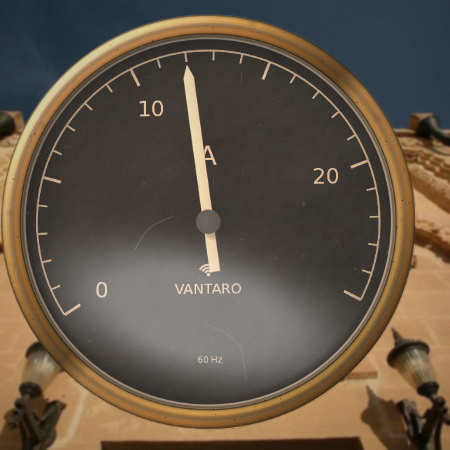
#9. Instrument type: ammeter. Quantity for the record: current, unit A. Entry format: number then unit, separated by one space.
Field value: 12 A
